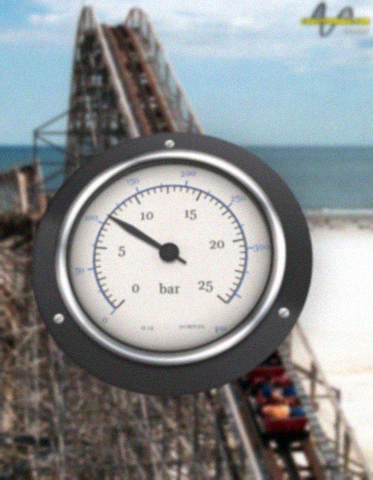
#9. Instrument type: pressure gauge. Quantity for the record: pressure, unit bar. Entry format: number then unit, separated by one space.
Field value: 7.5 bar
